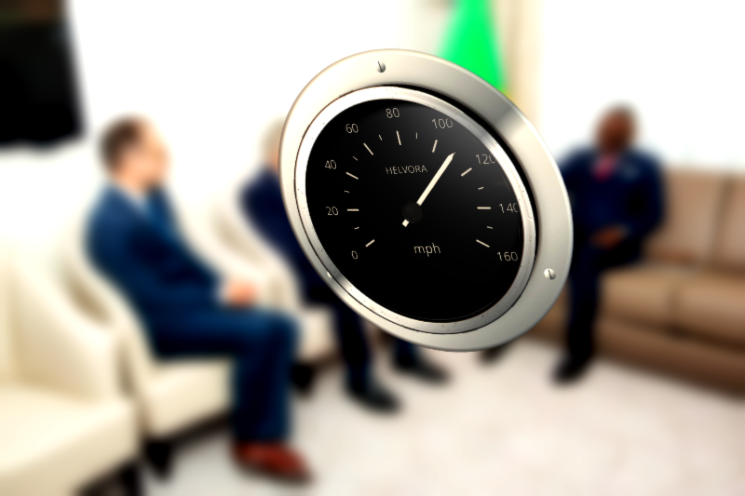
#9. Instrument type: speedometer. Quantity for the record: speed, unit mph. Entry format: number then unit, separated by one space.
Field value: 110 mph
